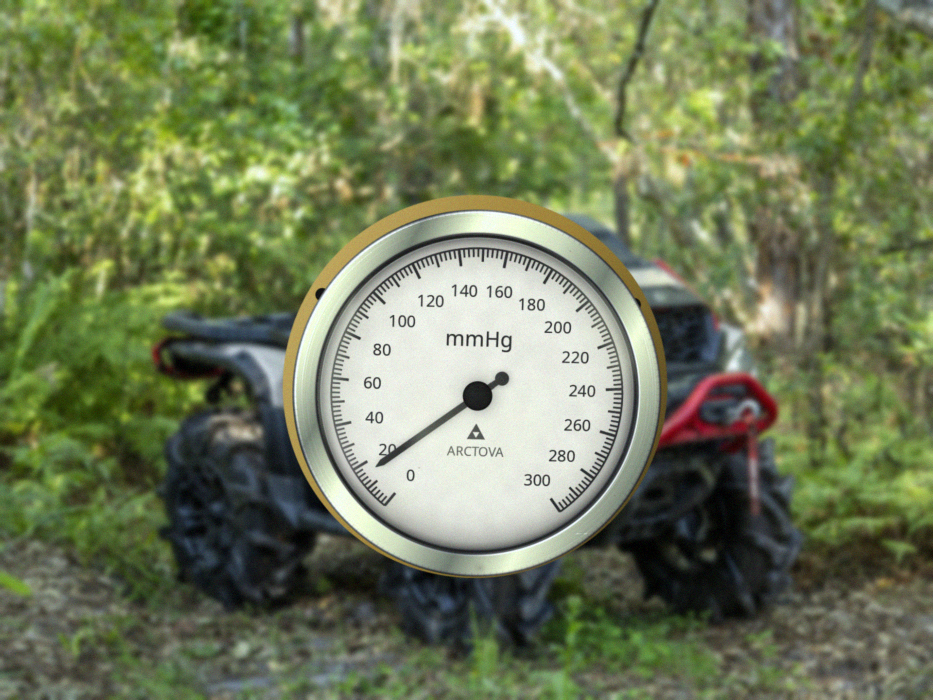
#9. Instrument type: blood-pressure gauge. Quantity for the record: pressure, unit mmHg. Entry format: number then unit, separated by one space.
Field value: 16 mmHg
